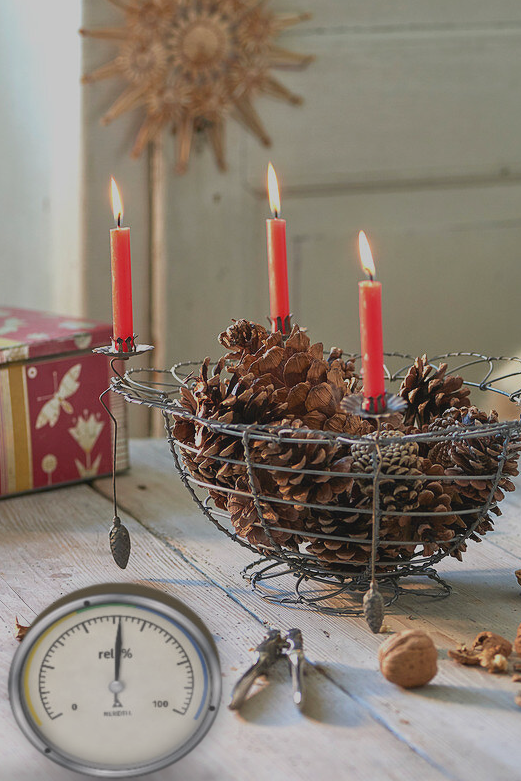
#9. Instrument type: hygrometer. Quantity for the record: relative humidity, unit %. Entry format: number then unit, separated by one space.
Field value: 52 %
